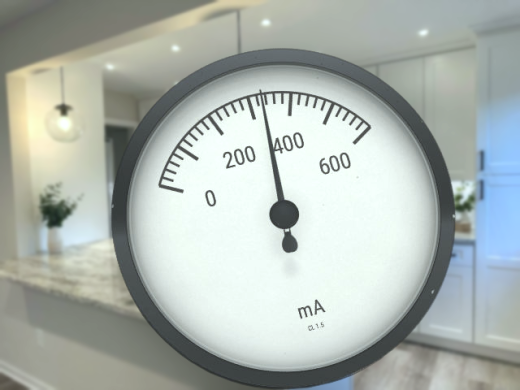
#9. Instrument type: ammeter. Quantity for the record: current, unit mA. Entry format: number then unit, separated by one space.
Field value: 330 mA
